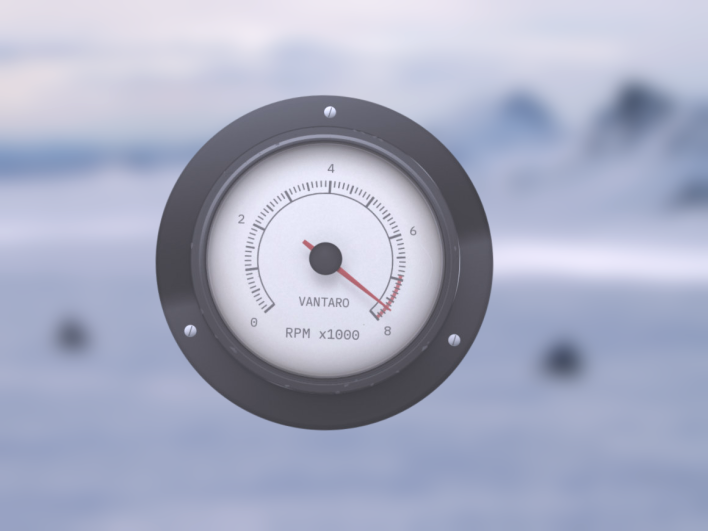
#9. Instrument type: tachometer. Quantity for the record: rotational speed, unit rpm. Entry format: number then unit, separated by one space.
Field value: 7700 rpm
